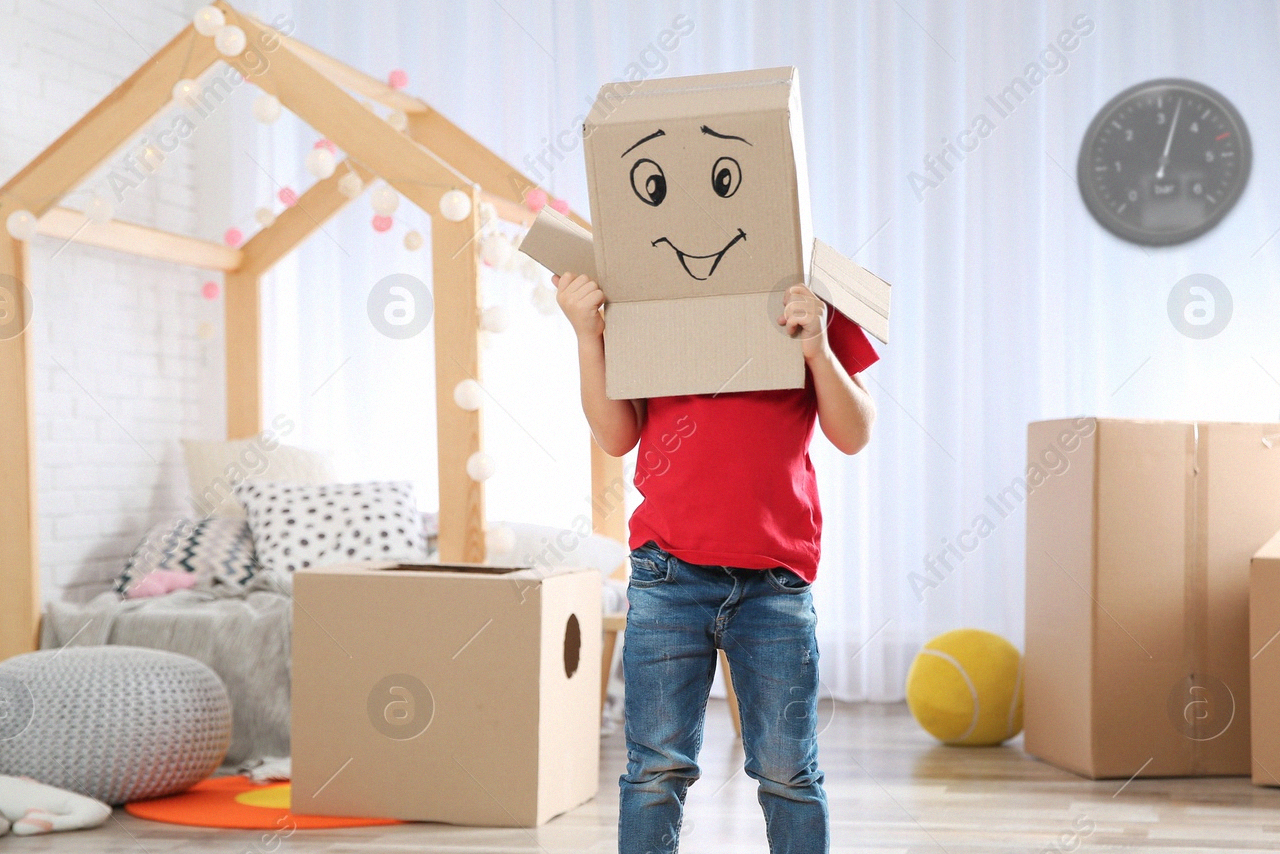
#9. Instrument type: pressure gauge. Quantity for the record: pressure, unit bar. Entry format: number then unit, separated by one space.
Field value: 3.4 bar
